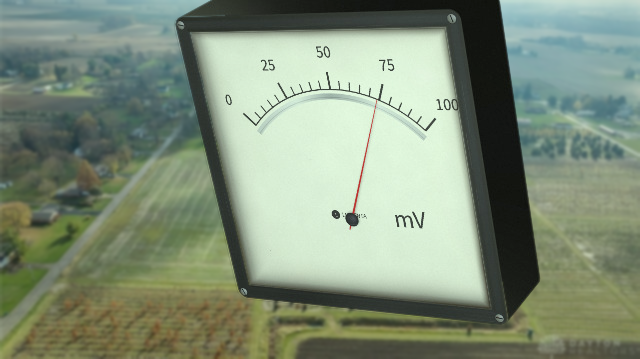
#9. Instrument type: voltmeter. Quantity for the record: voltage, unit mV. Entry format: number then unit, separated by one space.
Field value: 75 mV
